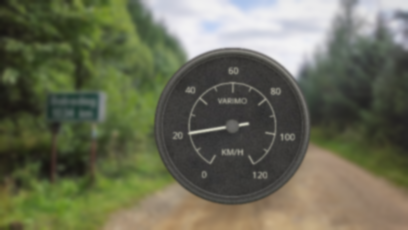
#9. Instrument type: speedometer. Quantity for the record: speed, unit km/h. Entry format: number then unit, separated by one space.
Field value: 20 km/h
